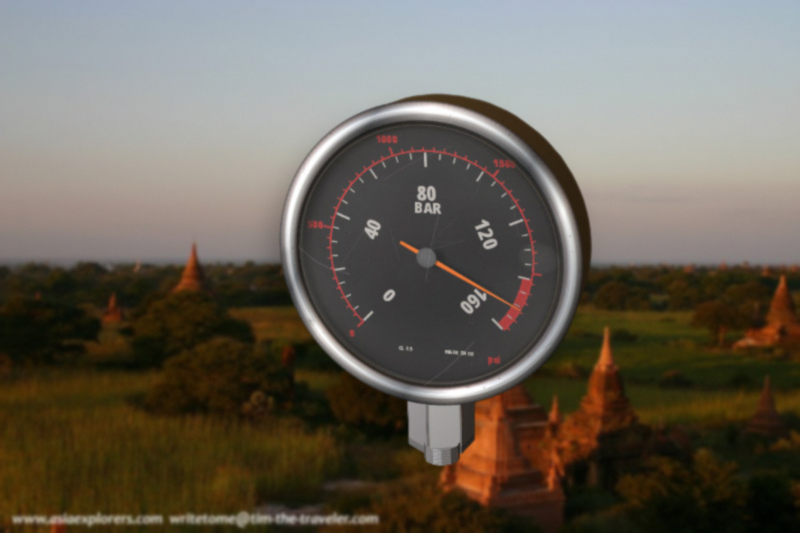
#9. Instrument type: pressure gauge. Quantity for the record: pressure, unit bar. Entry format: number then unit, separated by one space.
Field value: 150 bar
